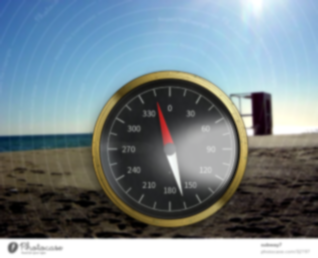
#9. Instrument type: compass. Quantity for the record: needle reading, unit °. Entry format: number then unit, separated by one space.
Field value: 345 °
